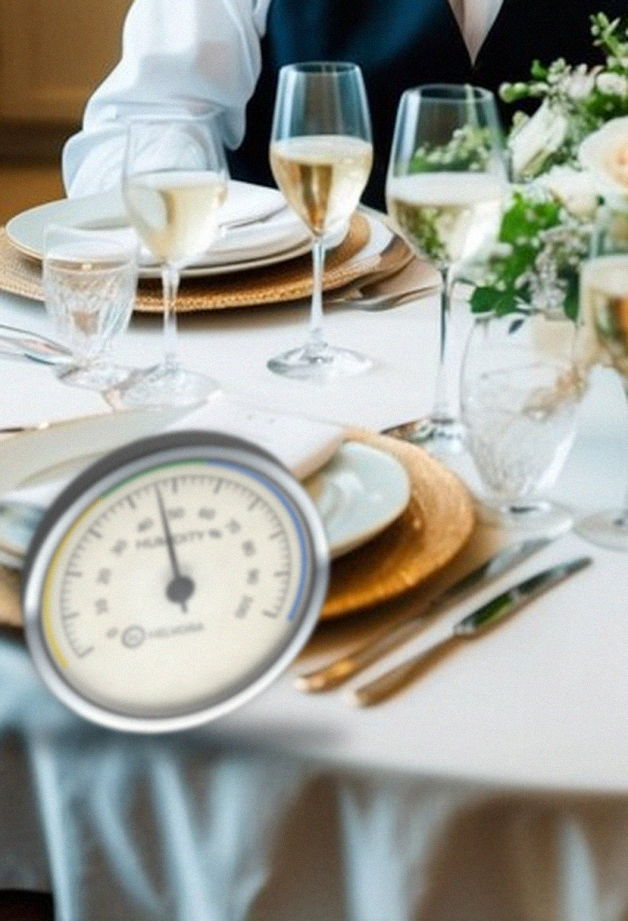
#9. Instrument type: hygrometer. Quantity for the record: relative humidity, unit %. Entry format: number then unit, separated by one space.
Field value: 46 %
